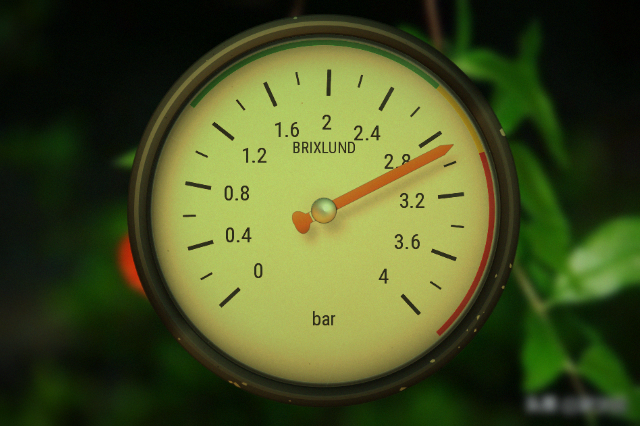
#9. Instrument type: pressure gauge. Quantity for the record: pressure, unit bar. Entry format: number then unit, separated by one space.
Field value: 2.9 bar
